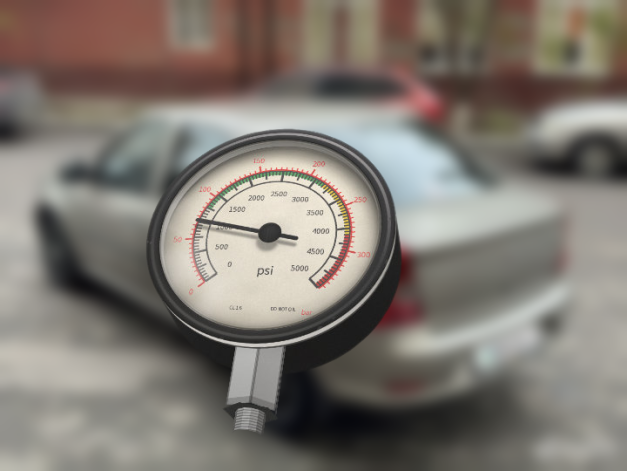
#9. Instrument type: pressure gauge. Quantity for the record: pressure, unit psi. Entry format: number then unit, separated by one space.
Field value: 1000 psi
